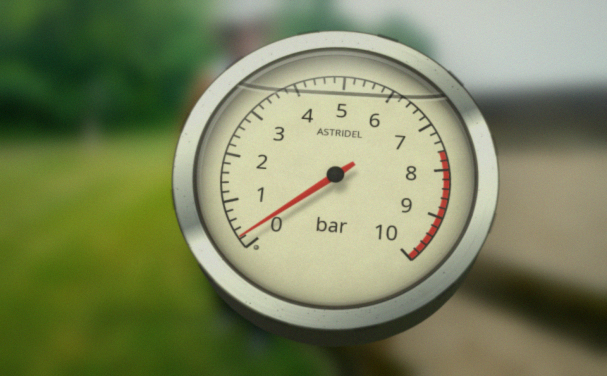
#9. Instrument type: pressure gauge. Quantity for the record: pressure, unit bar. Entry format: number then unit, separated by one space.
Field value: 0.2 bar
